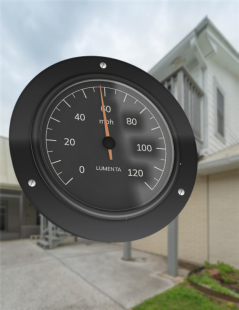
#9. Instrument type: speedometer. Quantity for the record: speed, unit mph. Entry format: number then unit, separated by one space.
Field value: 57.5 mph
